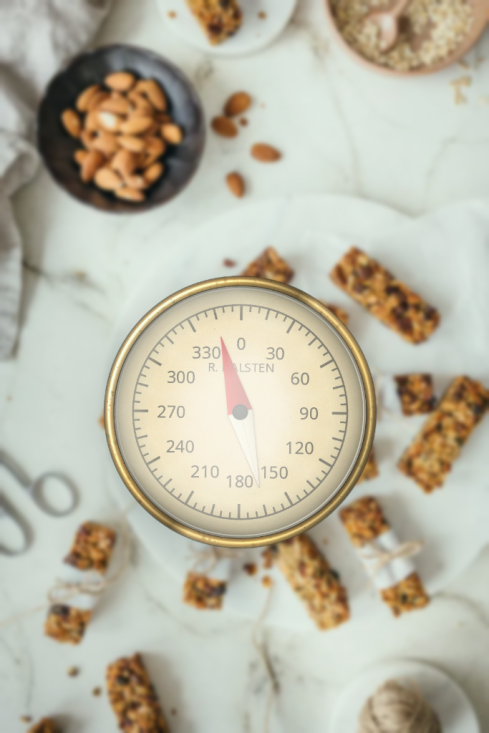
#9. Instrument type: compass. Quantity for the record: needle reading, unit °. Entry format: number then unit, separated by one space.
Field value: 345 °
